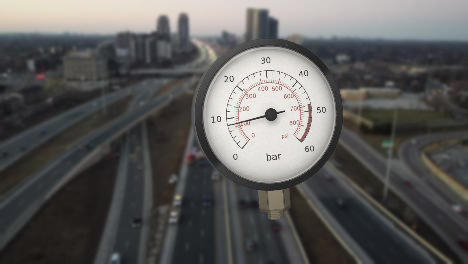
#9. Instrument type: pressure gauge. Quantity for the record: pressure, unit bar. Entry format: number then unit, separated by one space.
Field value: 8 bar
